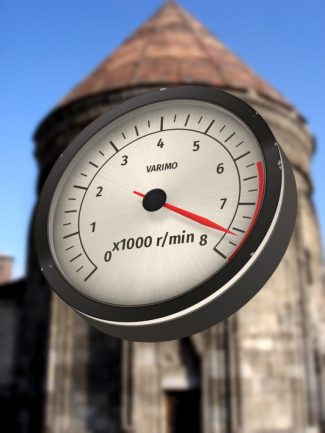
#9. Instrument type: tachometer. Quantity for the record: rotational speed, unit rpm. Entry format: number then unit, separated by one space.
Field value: 7625 rpm
